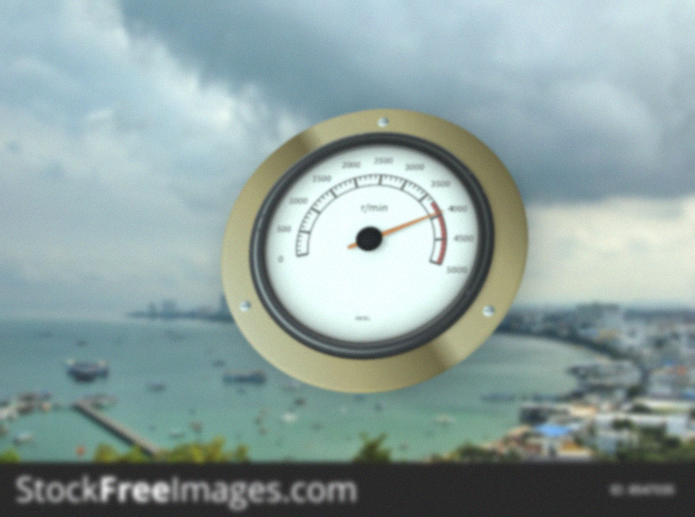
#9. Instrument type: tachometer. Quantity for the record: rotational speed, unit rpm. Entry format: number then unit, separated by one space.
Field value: 4000 rpm
